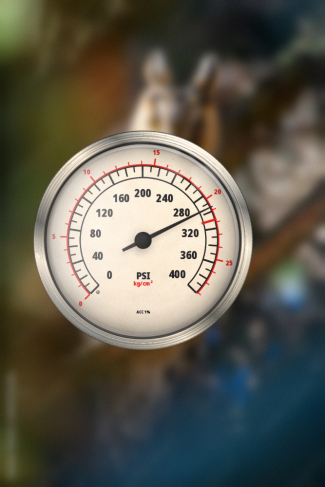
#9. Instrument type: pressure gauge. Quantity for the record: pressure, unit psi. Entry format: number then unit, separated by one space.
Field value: 295 psi
